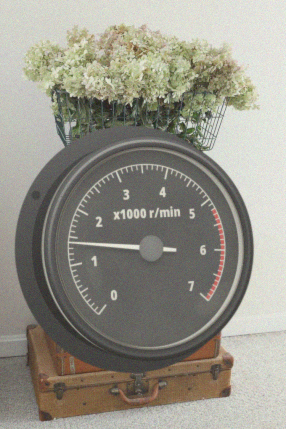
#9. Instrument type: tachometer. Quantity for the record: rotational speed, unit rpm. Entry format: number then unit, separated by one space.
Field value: 1400 rpm
